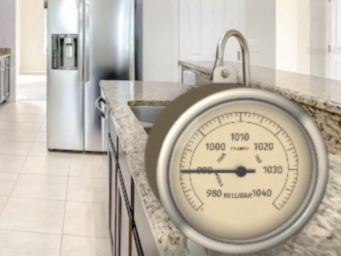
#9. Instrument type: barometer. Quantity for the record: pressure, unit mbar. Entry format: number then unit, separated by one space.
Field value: 990 mbar
